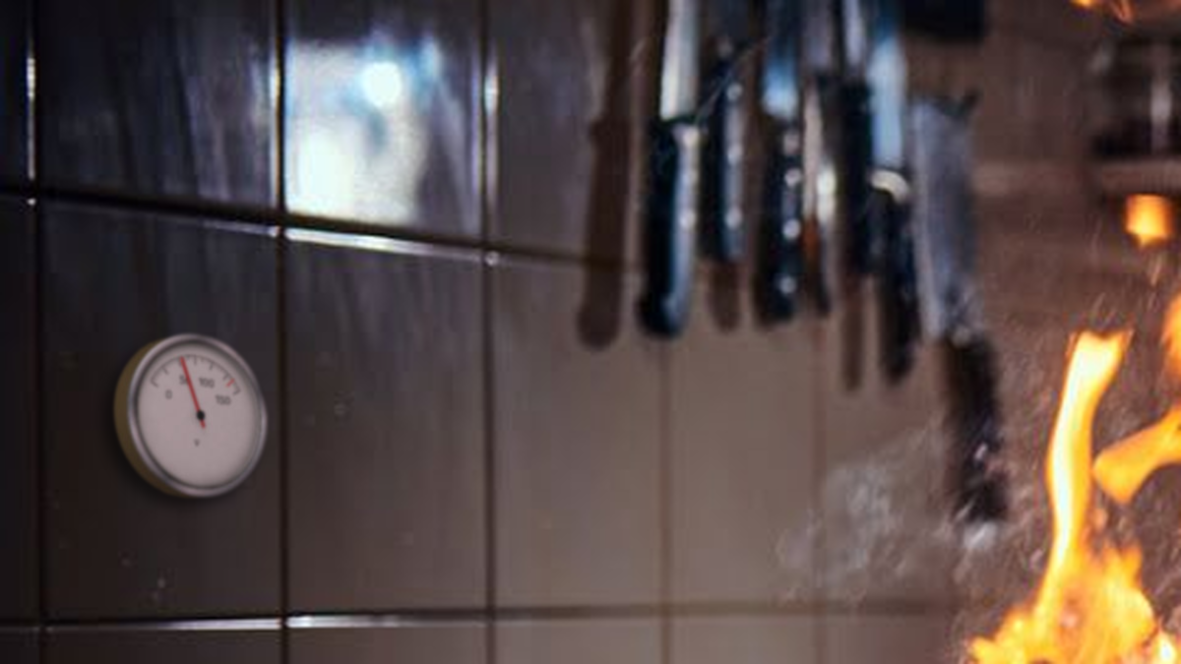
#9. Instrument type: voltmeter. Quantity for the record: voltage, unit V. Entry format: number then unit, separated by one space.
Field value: 50 V
